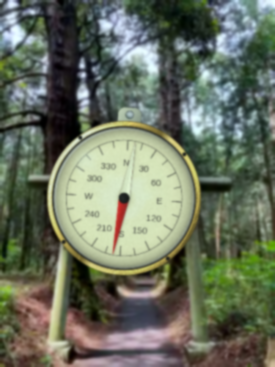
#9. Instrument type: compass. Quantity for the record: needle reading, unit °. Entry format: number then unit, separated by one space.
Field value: 187.5 °
